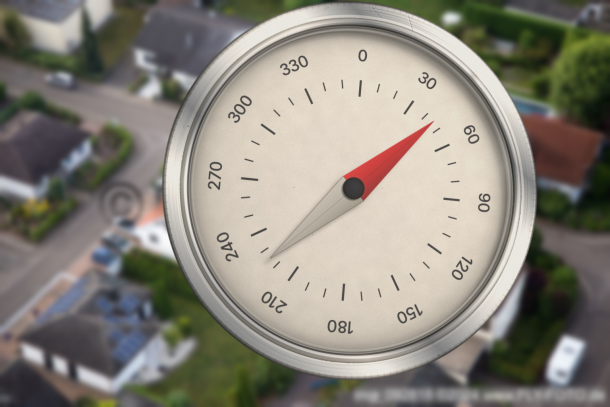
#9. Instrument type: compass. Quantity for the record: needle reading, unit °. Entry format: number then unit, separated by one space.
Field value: 45 °
